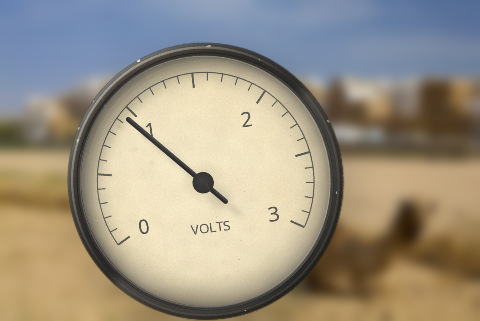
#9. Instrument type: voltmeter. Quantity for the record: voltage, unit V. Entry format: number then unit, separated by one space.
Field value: 0.95 V
